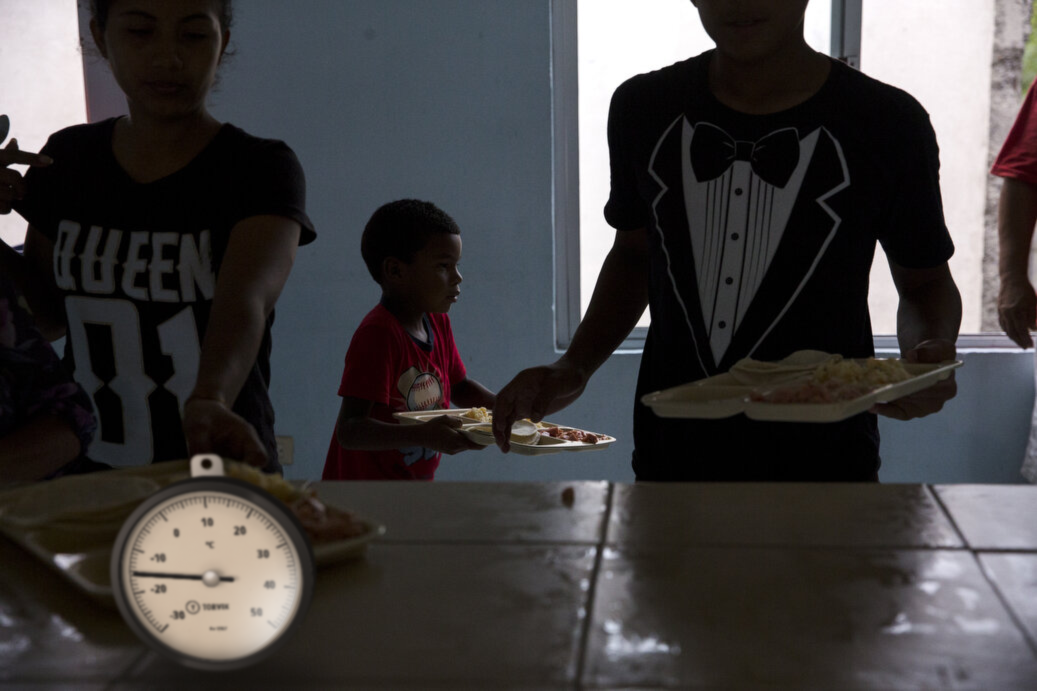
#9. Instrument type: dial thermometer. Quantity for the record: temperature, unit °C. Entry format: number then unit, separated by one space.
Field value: -15 °C
